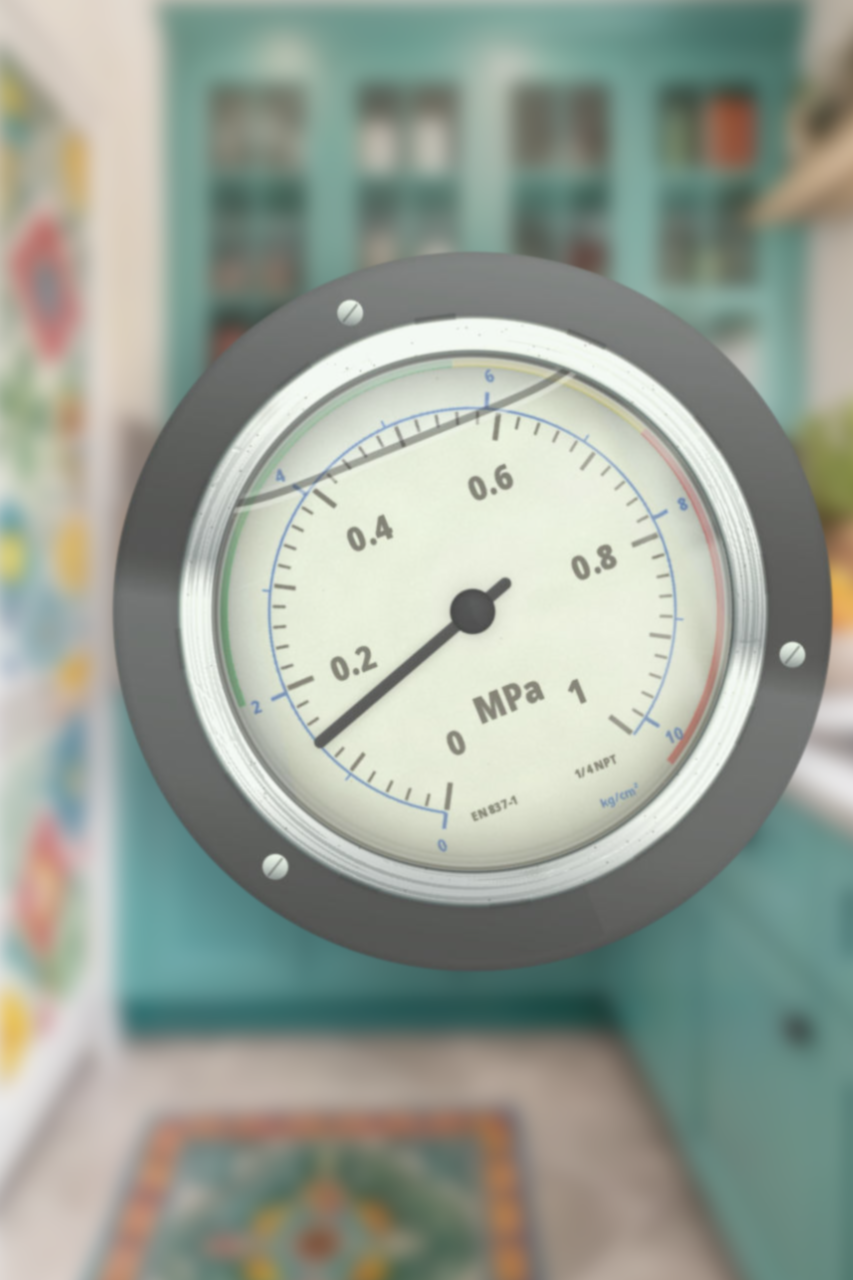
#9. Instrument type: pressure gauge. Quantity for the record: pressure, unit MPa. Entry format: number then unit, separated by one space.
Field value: 0.14 MPa
